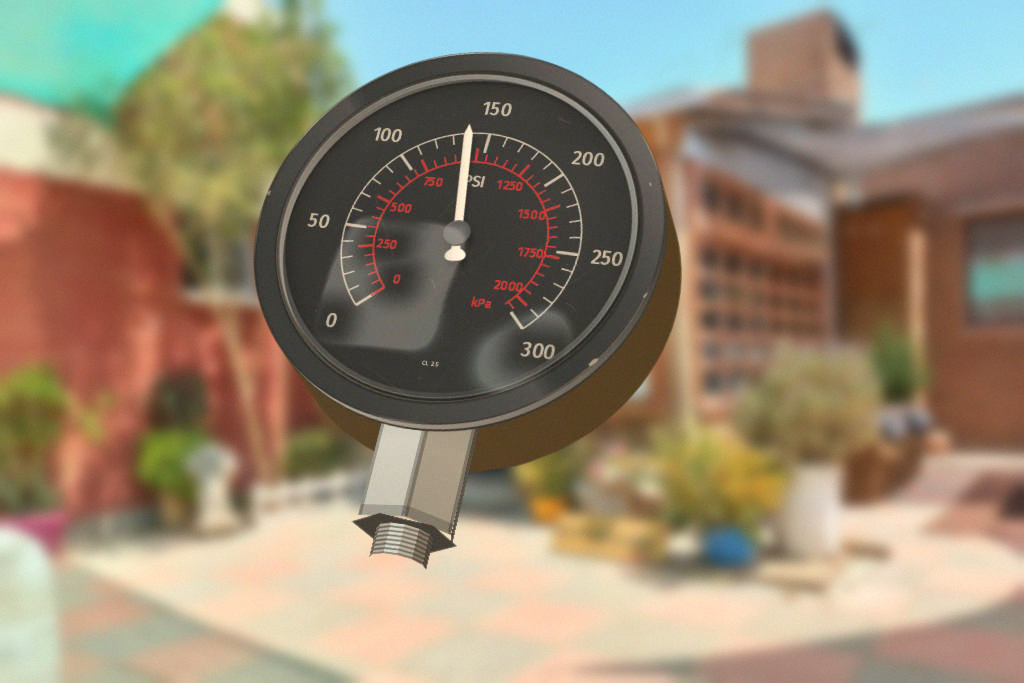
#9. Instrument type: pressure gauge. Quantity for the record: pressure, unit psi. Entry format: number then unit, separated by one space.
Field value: 140 psi
